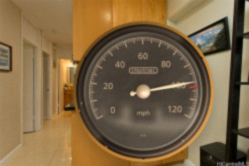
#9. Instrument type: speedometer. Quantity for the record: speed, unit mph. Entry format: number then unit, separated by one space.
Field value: 100 mph
